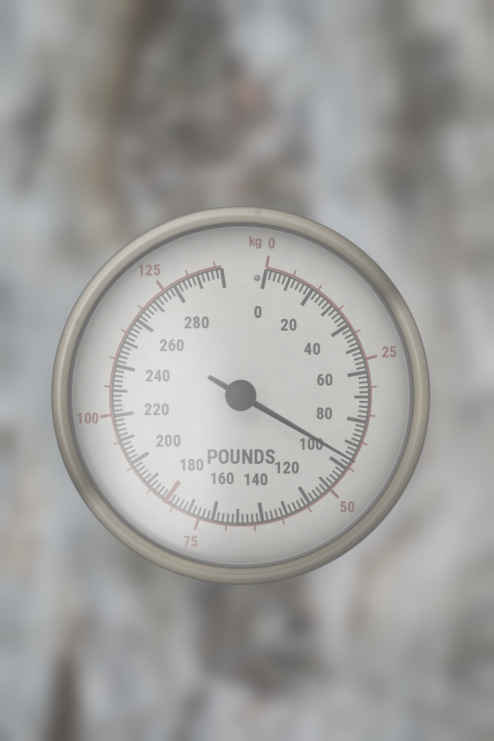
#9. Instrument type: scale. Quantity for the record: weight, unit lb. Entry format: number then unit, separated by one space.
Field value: 96 lb
